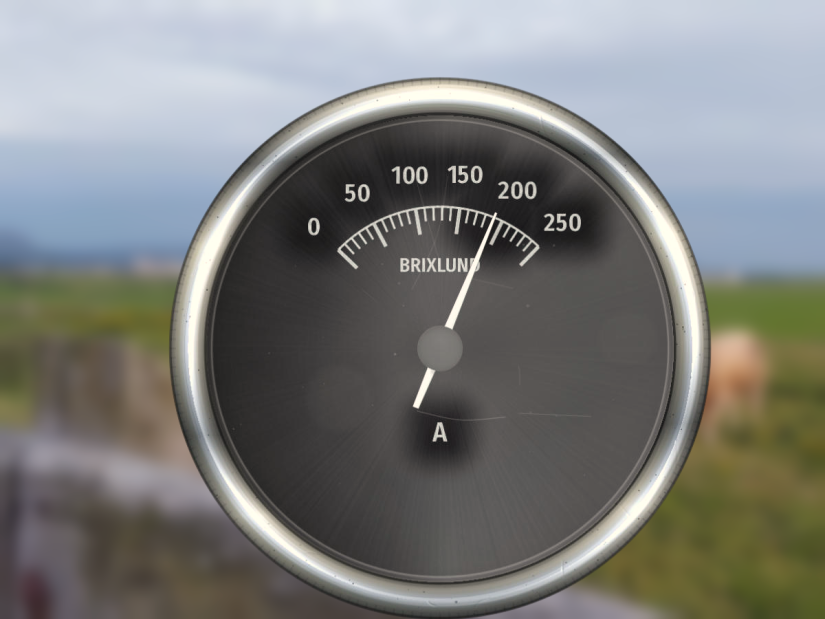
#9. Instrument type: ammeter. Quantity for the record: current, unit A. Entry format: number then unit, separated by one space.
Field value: 190 A
